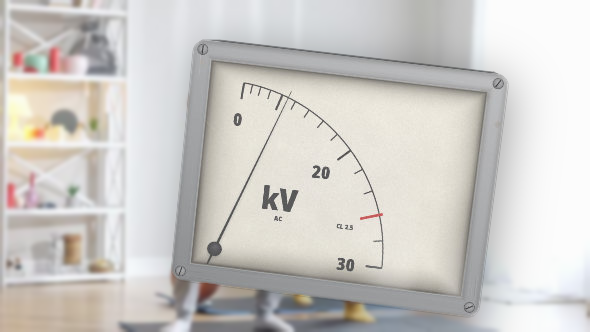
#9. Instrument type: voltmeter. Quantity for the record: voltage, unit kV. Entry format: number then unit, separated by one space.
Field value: 11 kV
